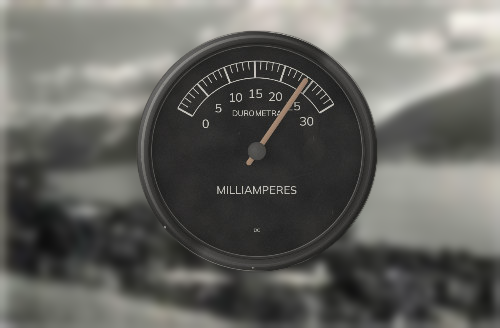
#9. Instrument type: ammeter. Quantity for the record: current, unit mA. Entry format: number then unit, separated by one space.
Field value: 24 mA
